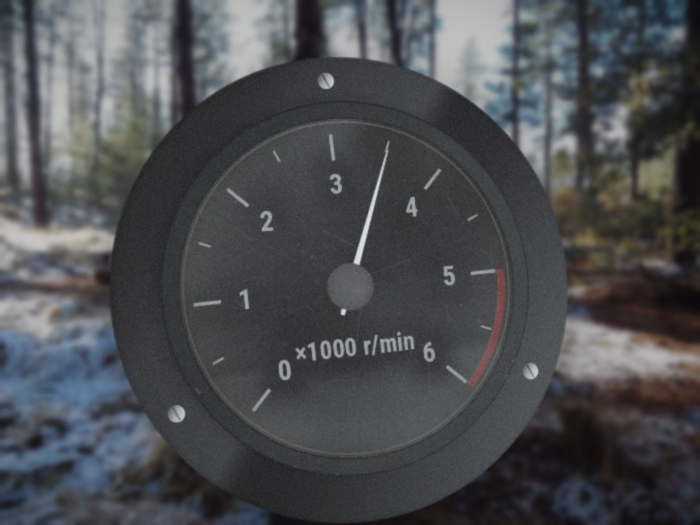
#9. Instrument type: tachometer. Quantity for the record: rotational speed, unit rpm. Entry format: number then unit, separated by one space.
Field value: 3500 rpm
